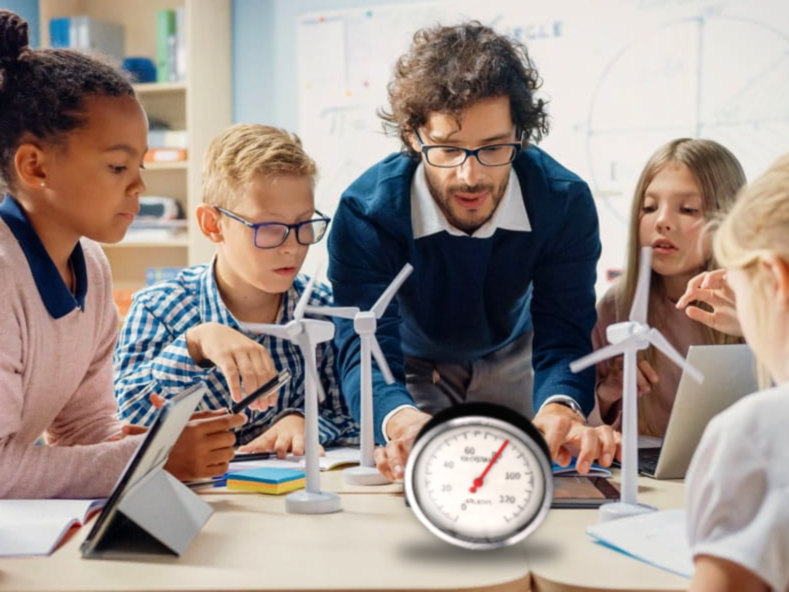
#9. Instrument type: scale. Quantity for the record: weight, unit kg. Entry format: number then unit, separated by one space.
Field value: 80 kg
